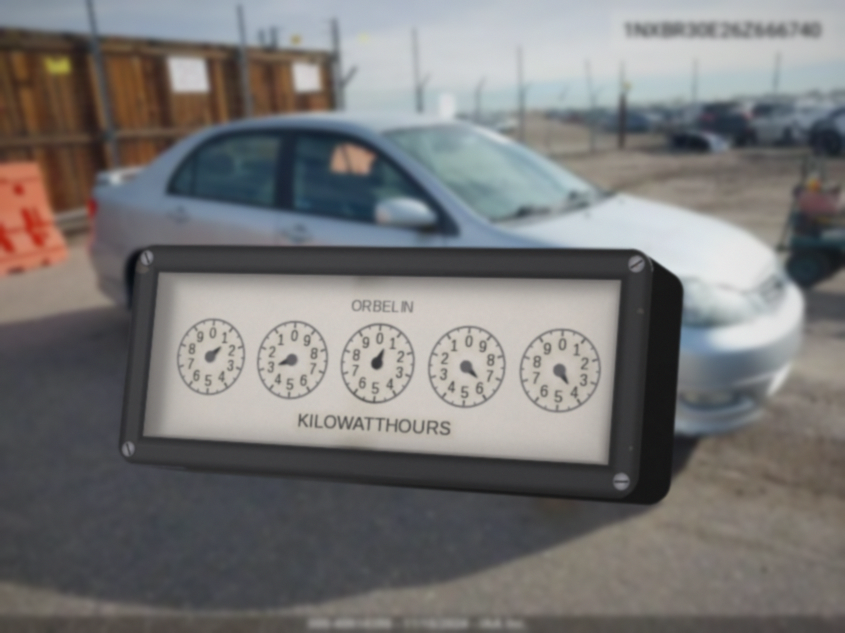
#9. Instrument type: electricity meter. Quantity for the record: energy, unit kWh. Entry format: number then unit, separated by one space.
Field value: 13064 kWh
